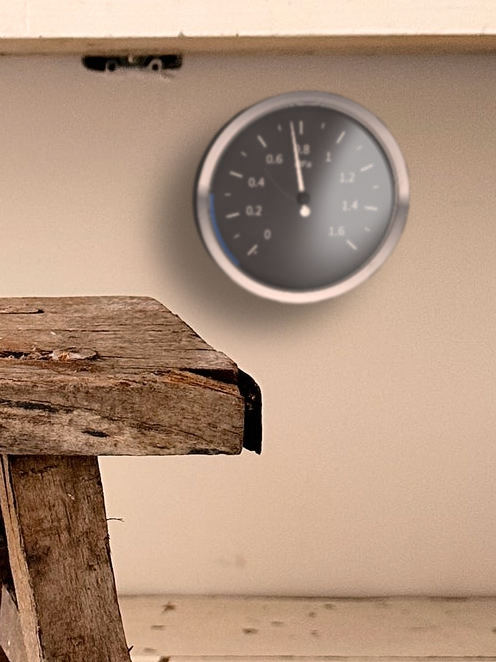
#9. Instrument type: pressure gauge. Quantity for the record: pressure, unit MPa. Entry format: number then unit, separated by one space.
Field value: 0.75 MPa
